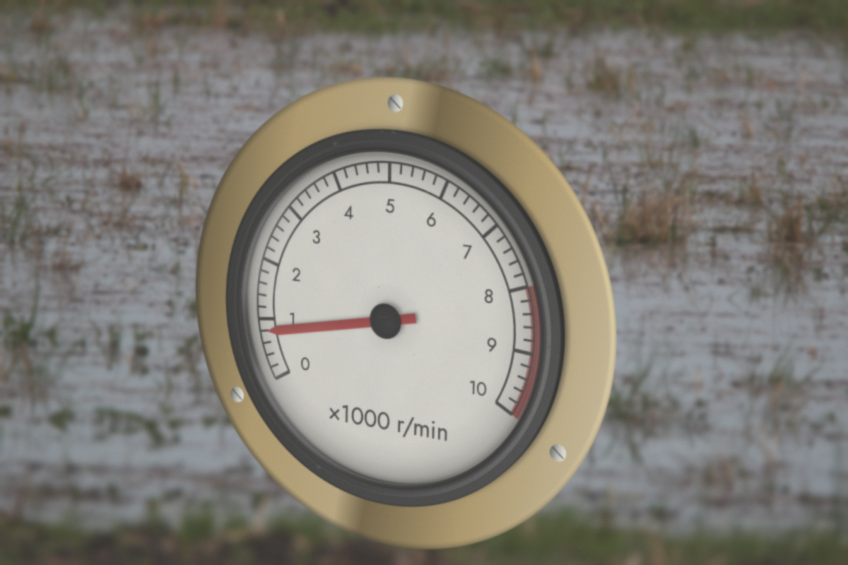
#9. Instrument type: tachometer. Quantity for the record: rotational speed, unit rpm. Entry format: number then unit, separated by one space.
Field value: 800 rpm
